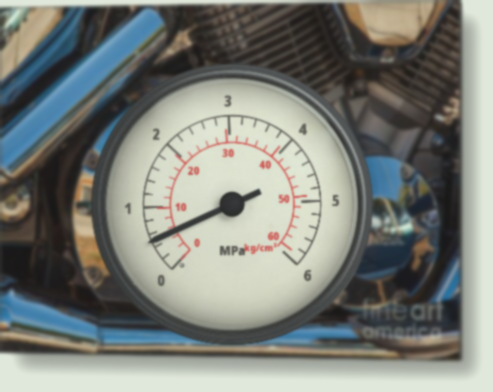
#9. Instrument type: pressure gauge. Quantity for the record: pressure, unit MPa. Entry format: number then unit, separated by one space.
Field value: 0.5 MPa
